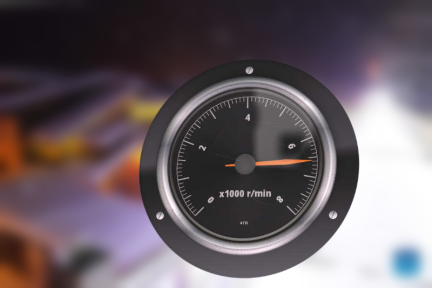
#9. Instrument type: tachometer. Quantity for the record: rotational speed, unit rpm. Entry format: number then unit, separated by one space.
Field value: 6600 rpm
